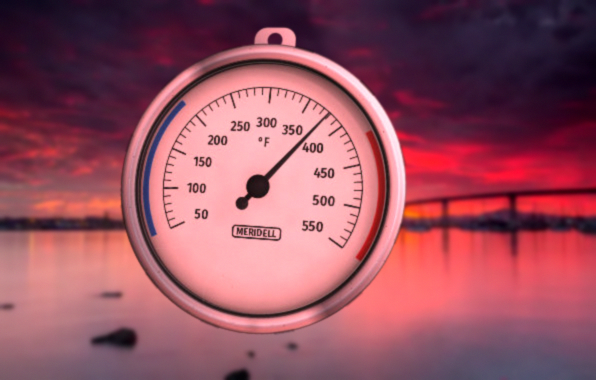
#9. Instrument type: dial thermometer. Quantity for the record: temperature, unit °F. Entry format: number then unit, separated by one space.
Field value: 380 °F
